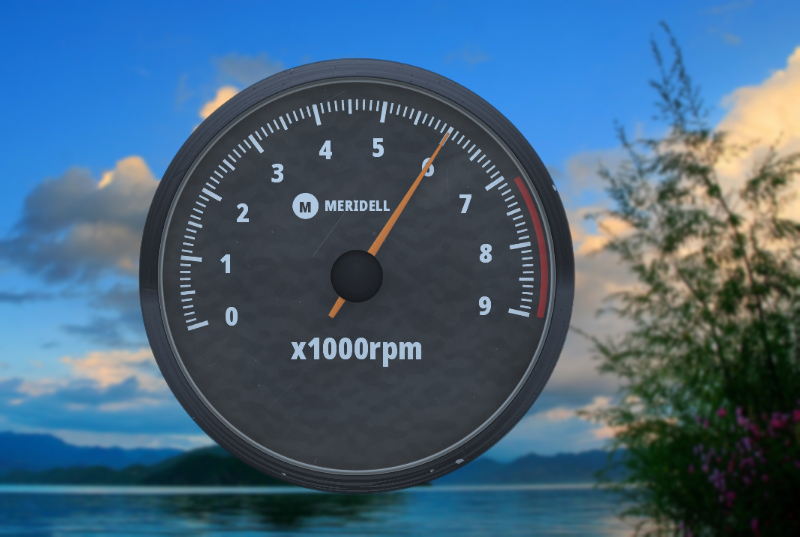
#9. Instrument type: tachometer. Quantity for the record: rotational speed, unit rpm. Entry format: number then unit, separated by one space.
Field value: 6000 rpm
